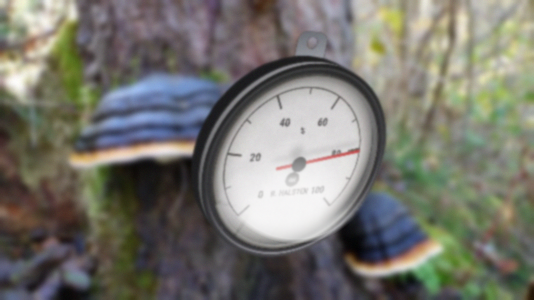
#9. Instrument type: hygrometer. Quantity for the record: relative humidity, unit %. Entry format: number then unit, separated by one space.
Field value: 80 %
